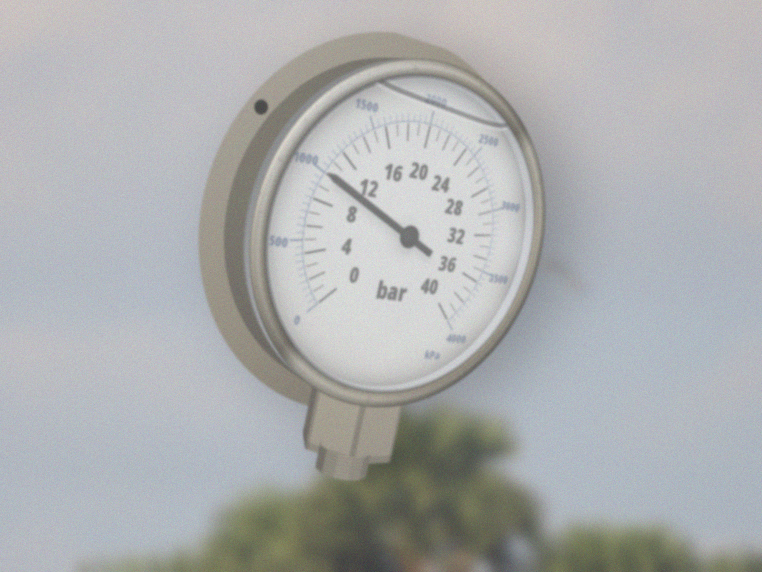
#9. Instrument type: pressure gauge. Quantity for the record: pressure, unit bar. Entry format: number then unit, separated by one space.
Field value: 10 bar
